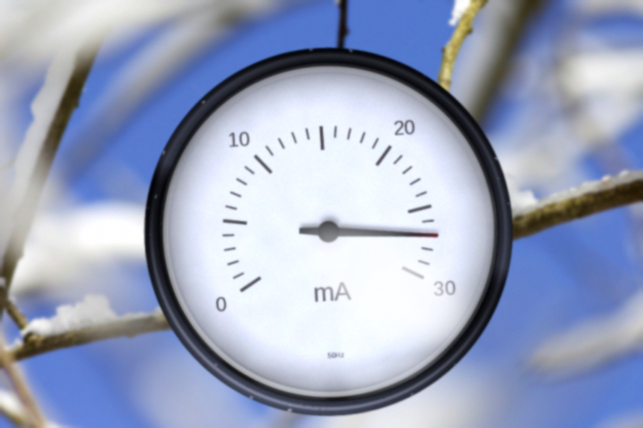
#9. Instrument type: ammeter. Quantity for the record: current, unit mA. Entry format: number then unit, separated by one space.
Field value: 27 mA
